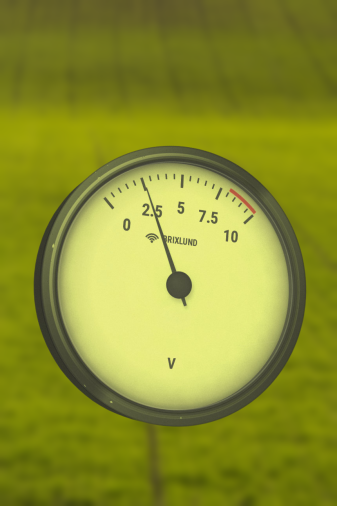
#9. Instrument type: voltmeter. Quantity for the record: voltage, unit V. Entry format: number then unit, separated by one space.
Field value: 2.5 V
